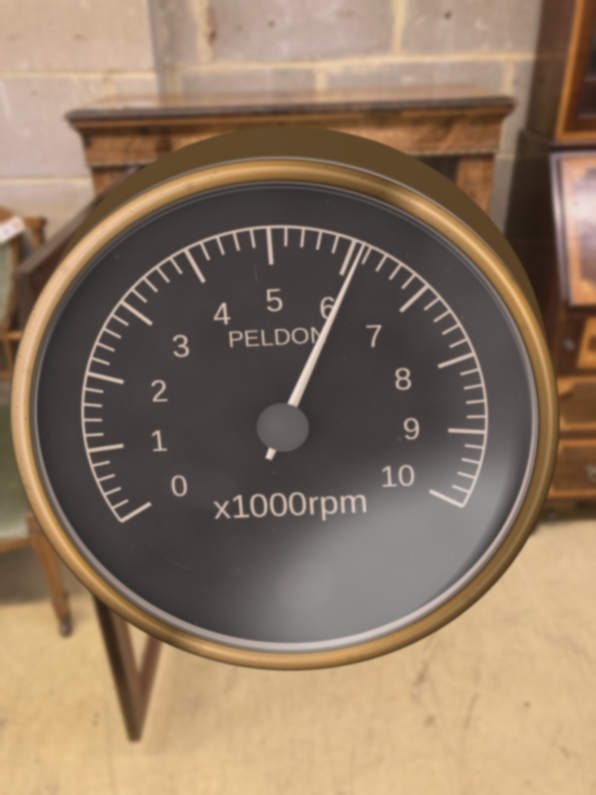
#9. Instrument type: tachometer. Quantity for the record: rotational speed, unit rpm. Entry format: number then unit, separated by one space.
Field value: 6100 rpm
